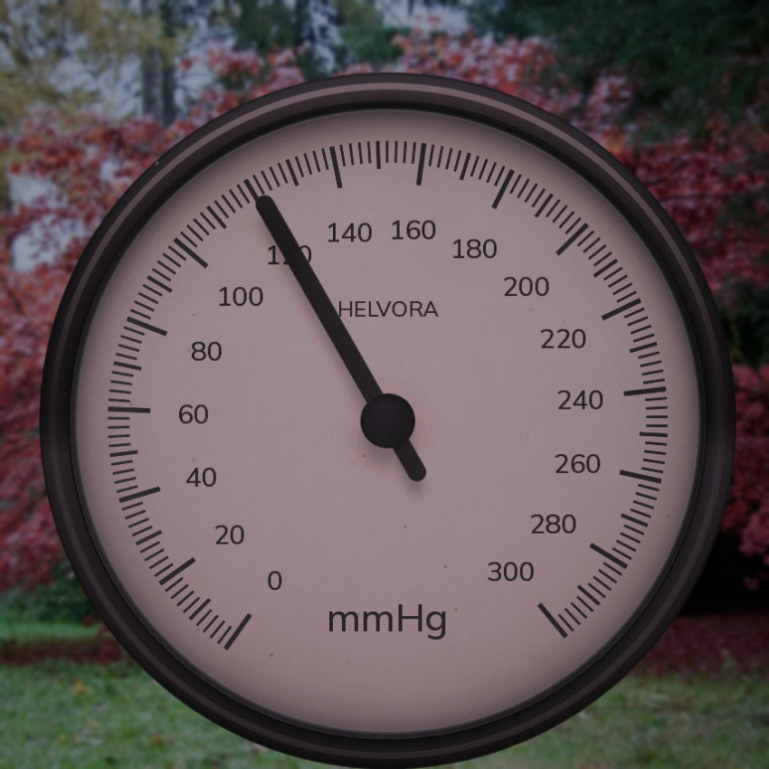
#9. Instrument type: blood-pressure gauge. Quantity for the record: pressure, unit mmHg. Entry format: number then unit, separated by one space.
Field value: 121 mmHg
